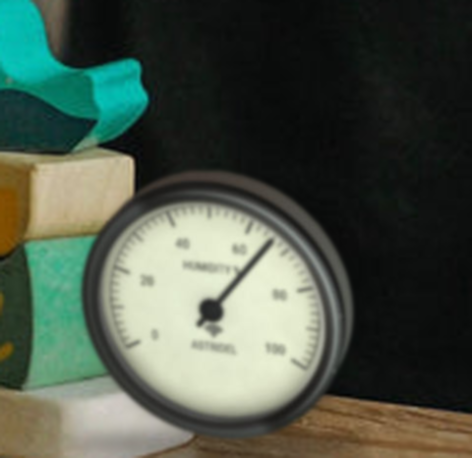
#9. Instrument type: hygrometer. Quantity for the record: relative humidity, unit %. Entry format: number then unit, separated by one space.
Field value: 66 %
